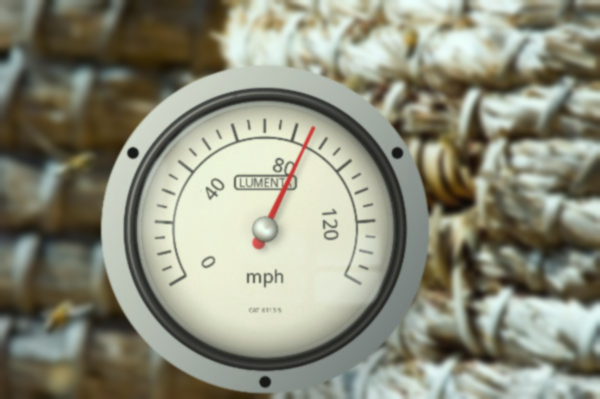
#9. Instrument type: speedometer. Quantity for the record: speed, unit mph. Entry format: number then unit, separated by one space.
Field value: 85 mph
